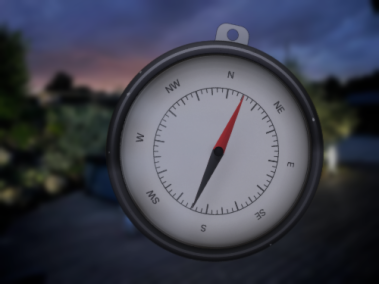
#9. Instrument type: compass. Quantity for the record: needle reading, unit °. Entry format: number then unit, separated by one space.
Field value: 15 °
